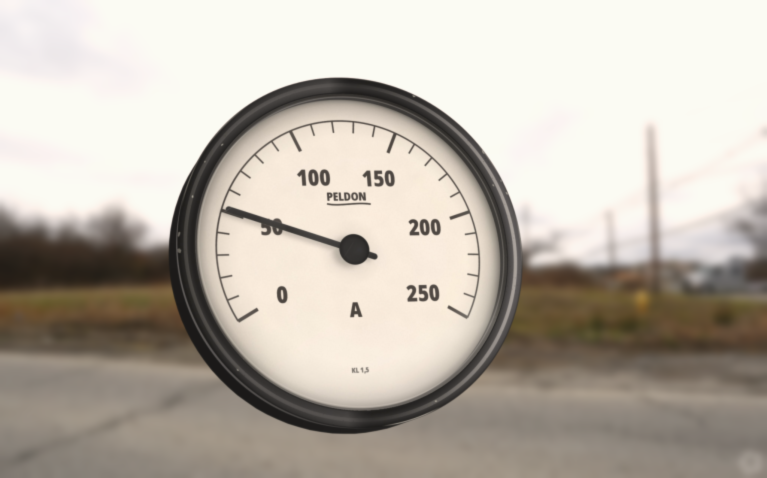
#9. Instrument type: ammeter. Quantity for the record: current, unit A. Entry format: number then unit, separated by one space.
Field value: 50 A
